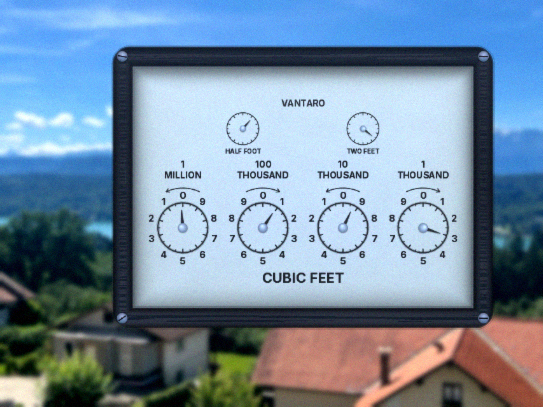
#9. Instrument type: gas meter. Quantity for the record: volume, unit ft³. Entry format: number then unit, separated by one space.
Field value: 9300 ft³
